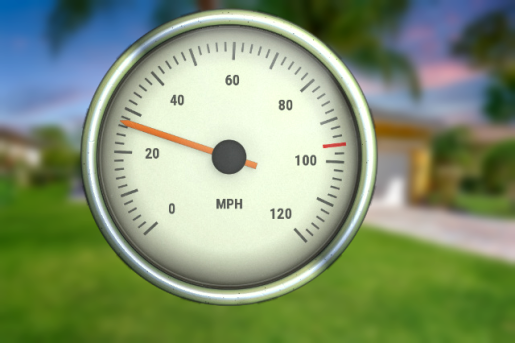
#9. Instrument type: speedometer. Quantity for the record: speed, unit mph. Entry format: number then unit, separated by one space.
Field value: 27 mph
